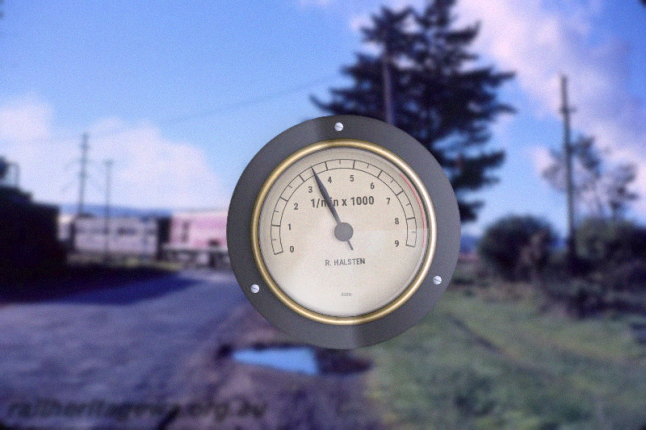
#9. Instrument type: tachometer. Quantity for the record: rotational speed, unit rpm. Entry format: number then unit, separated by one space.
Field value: 3500 rpm
